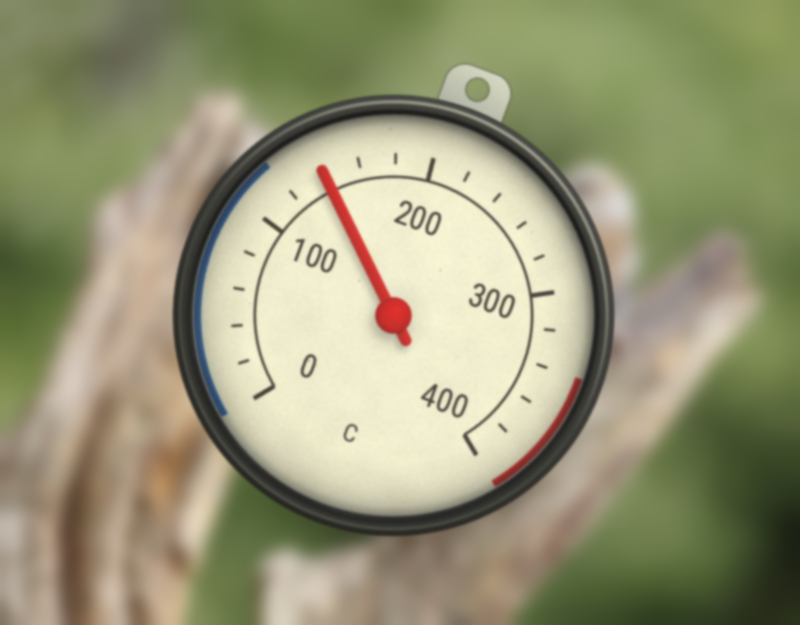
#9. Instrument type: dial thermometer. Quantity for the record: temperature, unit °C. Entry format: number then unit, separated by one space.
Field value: 140 °C
